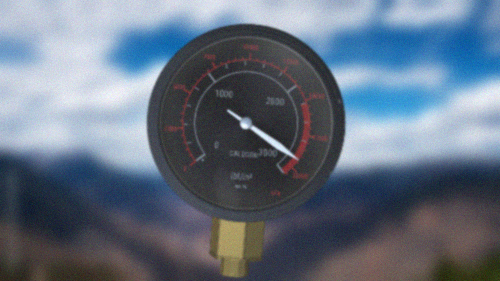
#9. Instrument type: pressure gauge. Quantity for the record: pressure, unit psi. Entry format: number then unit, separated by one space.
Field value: 2800 psi
